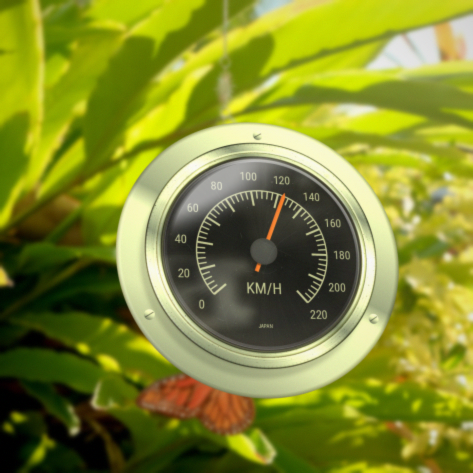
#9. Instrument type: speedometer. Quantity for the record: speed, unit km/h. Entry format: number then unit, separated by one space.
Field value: 124 km/h
